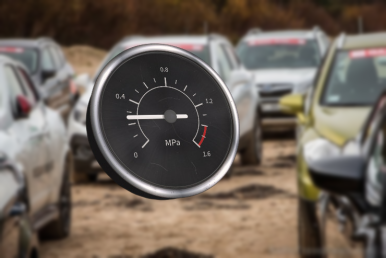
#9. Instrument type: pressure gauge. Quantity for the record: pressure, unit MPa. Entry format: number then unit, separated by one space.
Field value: 0.25 MPa
